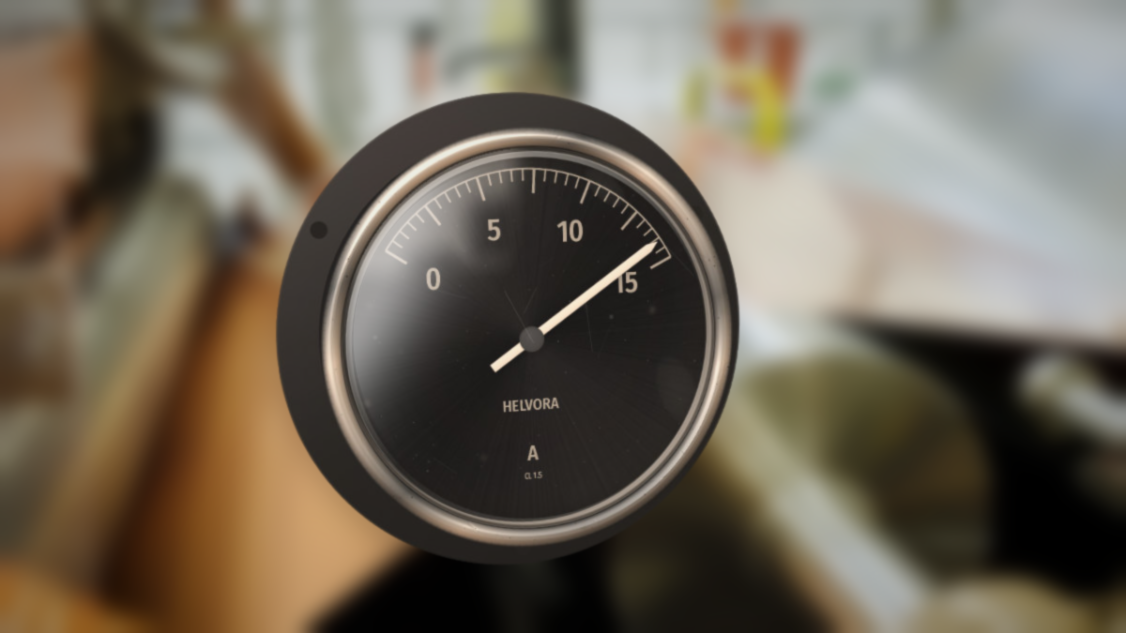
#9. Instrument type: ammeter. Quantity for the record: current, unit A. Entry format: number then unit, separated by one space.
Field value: 14 A
